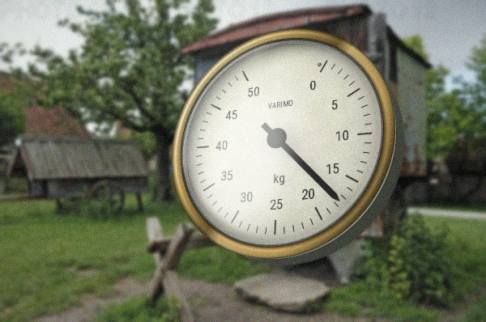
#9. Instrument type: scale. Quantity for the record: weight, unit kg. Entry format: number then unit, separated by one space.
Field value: 17.5 kg
